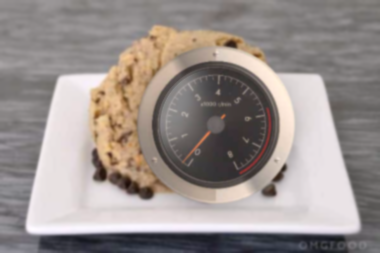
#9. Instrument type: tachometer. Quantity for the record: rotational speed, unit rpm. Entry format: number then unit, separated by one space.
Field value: 200 rpm
